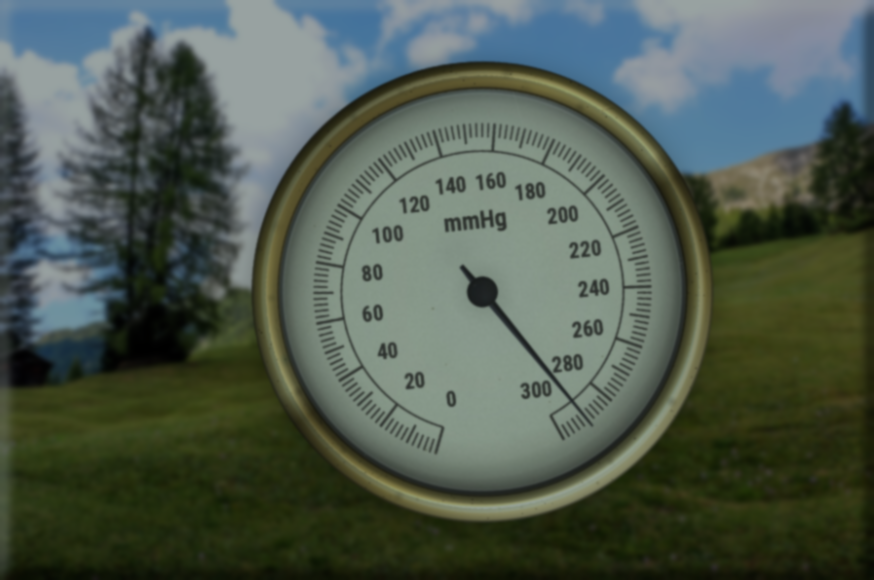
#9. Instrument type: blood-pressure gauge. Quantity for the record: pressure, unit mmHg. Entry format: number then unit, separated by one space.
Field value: 290 mmHg
